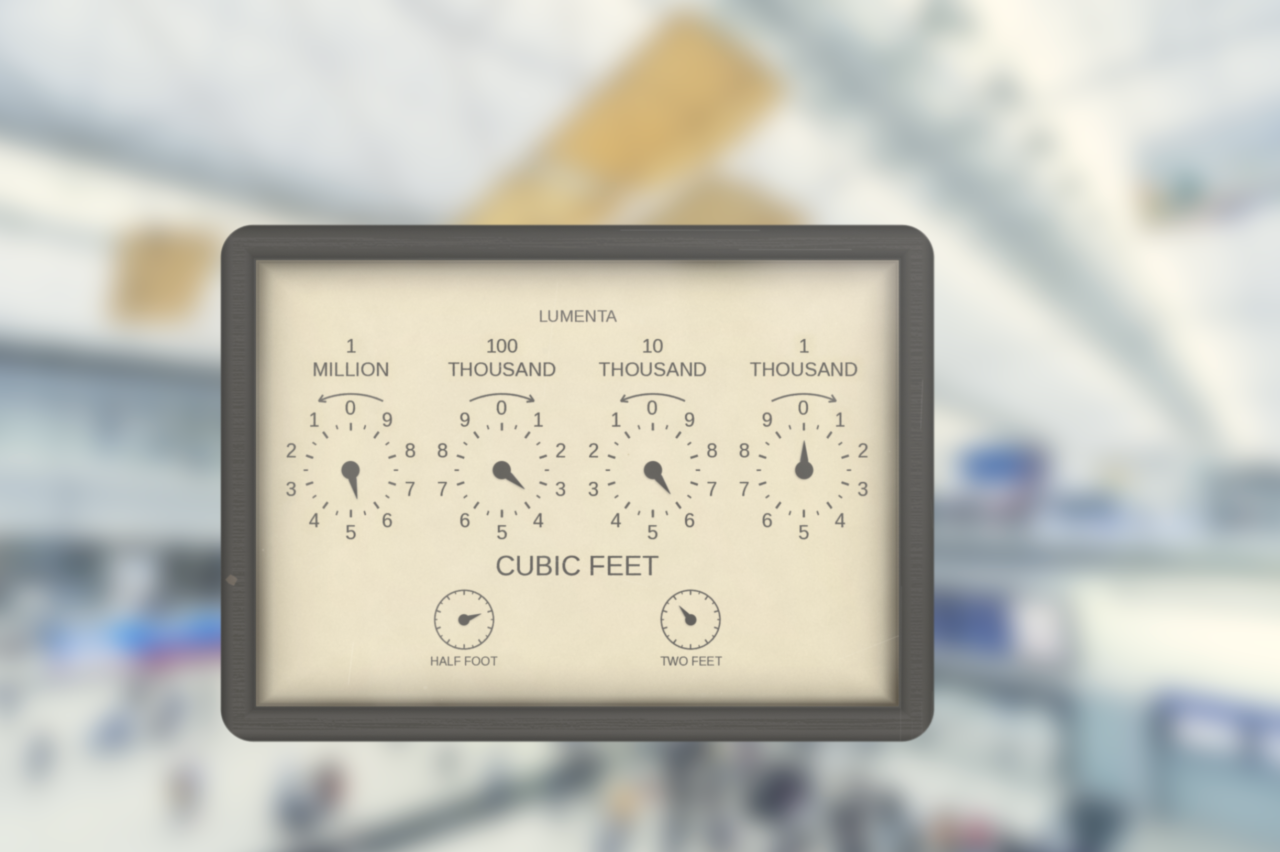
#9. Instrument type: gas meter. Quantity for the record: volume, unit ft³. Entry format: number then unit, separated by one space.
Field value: 536000 ft³
